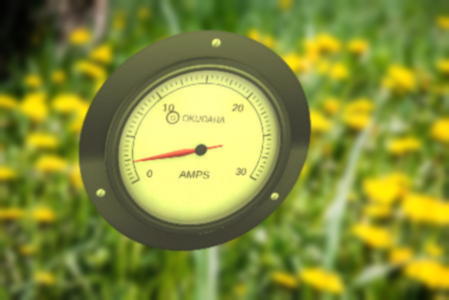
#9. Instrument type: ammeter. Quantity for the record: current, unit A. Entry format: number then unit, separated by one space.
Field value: 2.5 A
